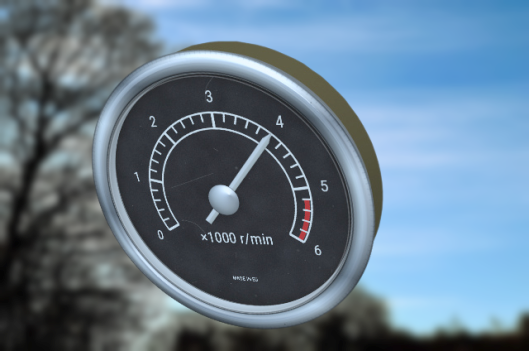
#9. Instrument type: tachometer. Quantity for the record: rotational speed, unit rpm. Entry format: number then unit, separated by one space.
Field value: 4000 rpm
